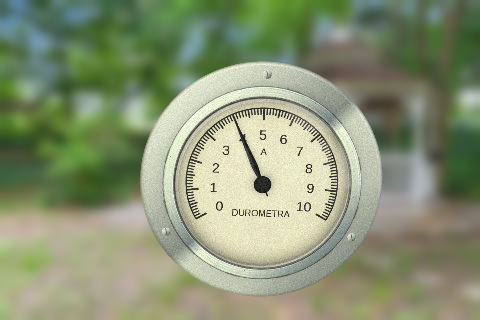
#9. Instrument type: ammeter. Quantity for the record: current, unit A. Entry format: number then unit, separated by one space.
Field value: 4 A
